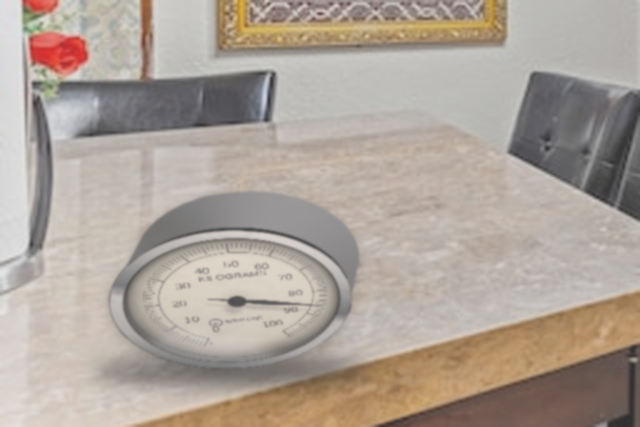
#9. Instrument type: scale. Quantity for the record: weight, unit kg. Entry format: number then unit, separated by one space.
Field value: 85 kg
